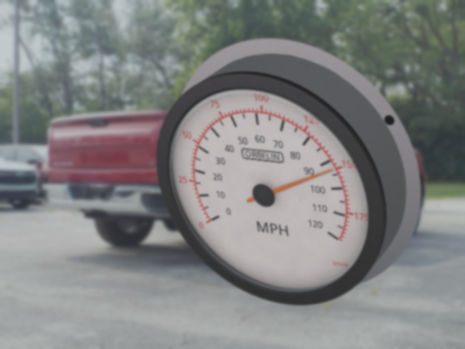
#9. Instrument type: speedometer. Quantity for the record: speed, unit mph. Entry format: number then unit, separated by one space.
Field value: 92.5 mph
